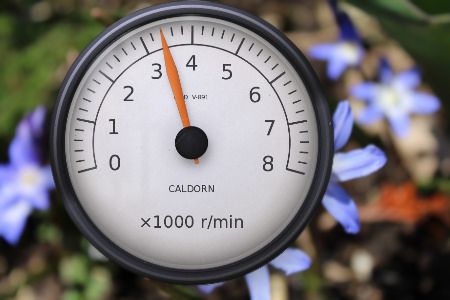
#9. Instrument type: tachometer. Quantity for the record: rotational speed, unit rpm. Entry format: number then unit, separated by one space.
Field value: 3400 rpm
